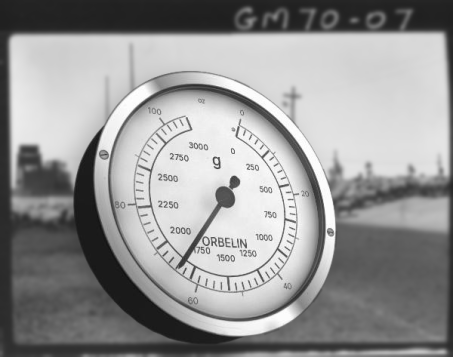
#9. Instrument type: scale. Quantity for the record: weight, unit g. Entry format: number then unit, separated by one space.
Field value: 1850 g
